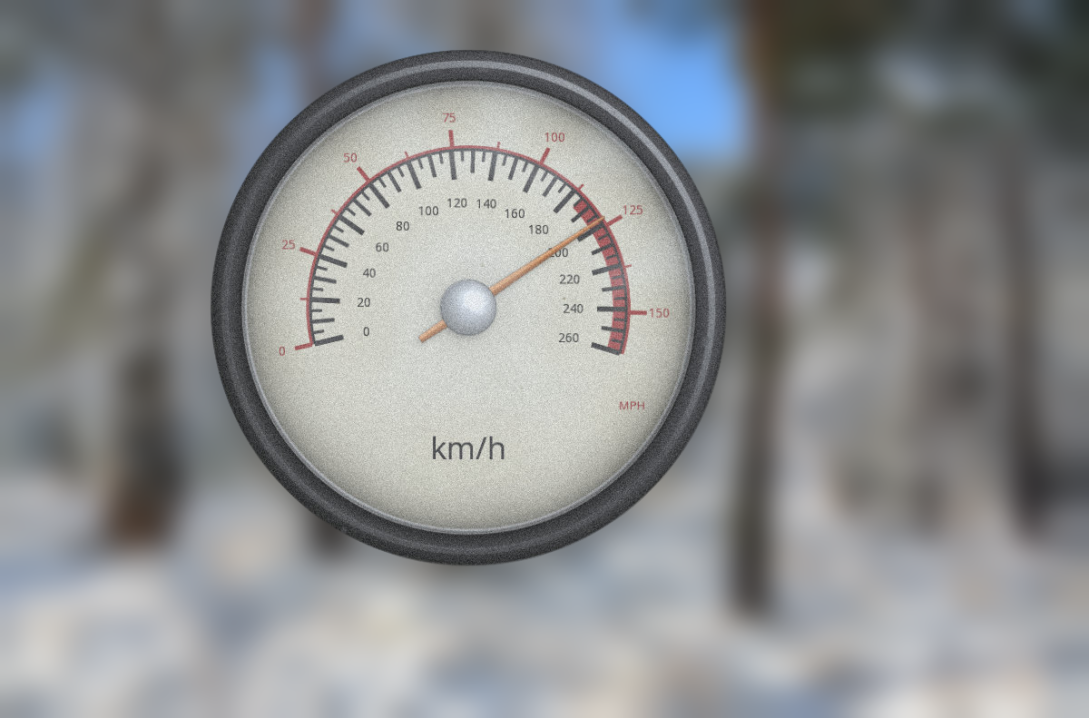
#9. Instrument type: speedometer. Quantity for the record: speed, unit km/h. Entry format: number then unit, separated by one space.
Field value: 197.5 km/h
